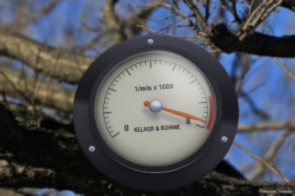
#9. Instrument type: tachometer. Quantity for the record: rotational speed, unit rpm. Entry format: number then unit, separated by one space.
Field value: 7800 rpm
